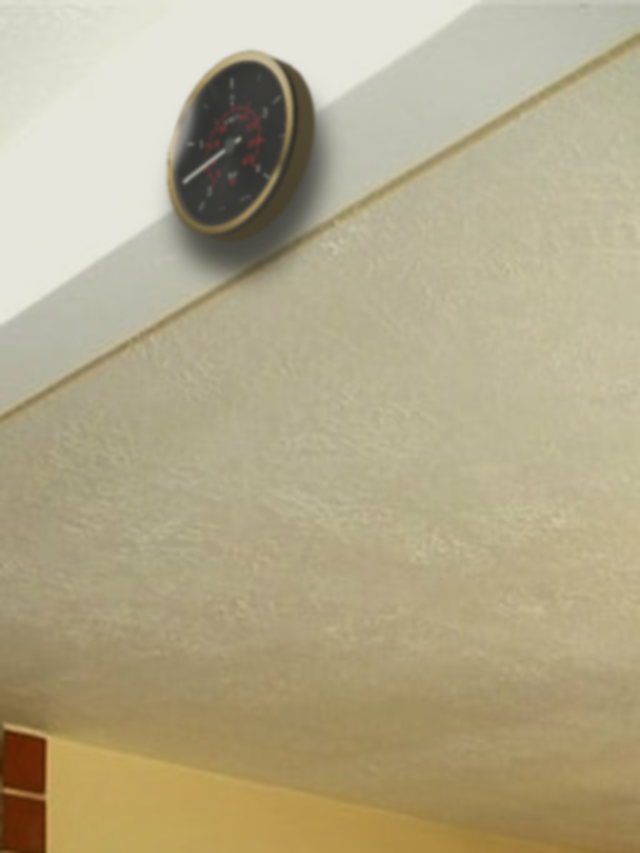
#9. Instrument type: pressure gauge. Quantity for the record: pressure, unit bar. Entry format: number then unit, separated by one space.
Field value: 0.5 bar
